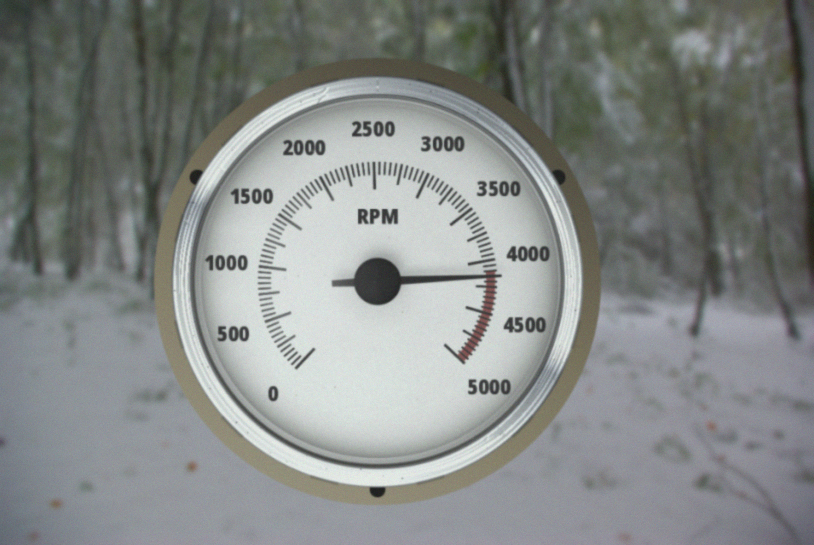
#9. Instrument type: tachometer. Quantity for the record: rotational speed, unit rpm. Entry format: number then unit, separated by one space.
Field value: 4150 rpm
